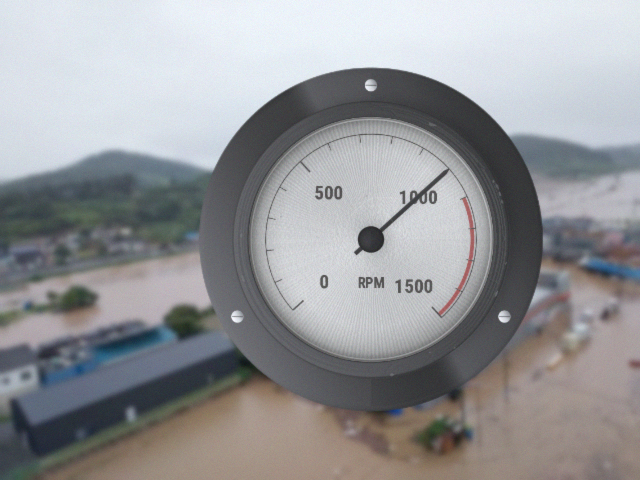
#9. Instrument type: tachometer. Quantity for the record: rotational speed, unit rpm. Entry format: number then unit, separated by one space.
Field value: 1000 rpm
